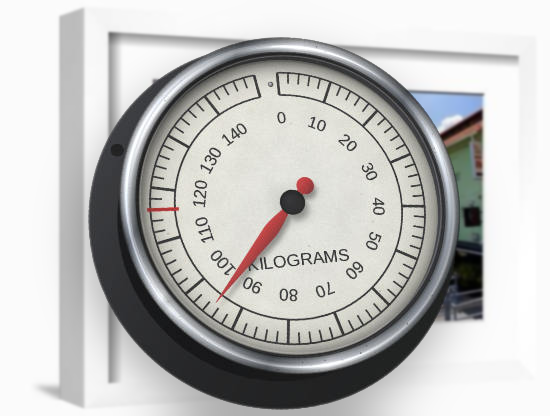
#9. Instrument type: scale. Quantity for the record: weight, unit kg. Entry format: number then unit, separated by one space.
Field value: 95 kg
